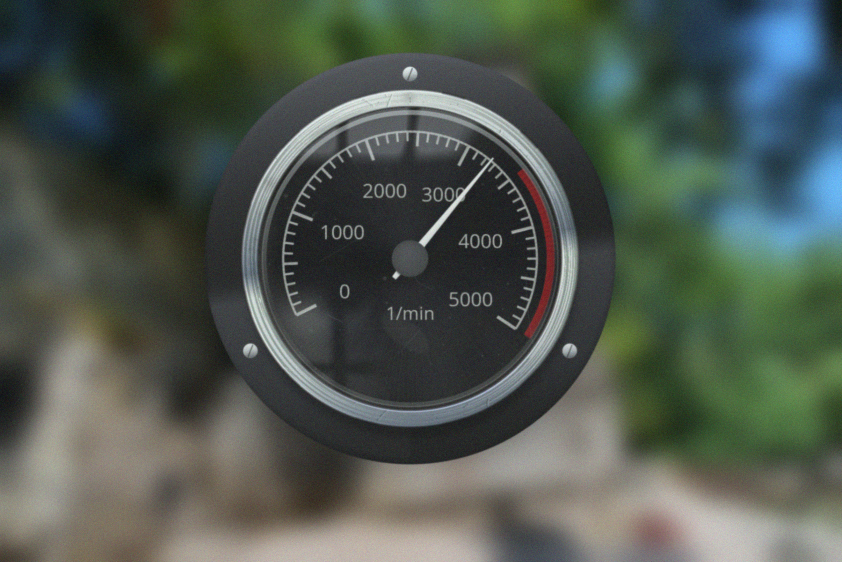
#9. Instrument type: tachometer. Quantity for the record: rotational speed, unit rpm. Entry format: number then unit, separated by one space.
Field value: 3250 rpm
